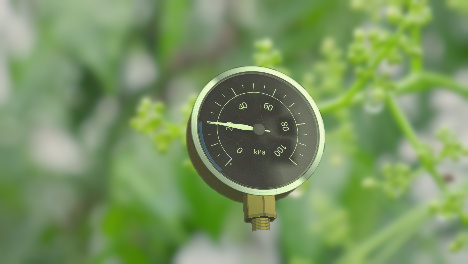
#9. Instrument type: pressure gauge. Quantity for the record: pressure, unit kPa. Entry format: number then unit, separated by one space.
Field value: 20 kPa
